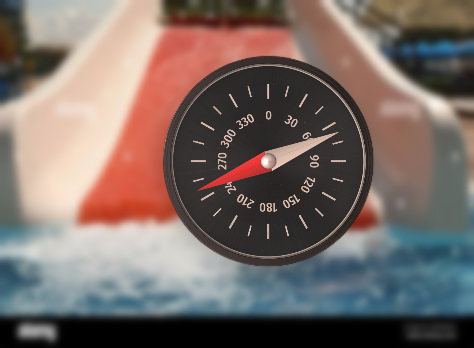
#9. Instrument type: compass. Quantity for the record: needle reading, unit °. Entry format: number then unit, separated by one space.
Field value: 247.5 °
